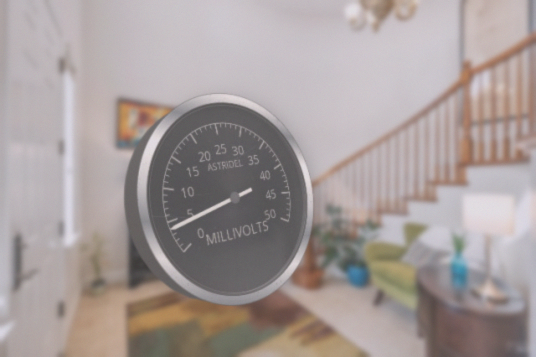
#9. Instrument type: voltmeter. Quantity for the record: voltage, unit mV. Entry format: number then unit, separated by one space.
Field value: 4 mV
